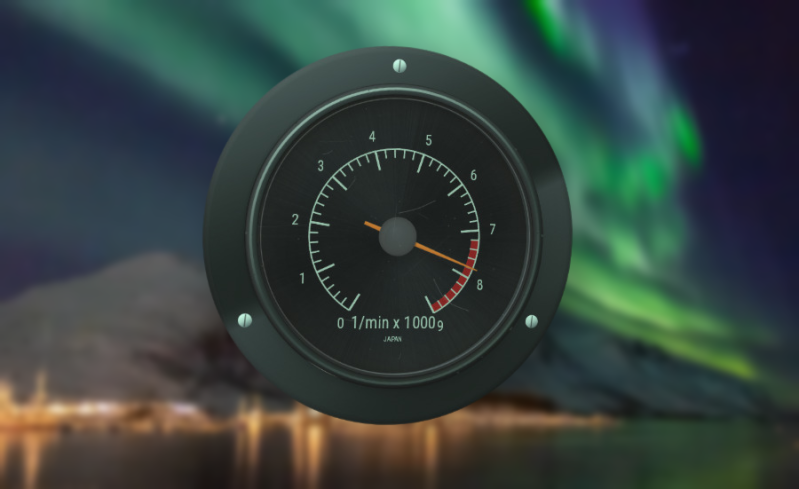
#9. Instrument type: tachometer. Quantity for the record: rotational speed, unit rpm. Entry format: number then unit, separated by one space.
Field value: 7800 rpm
